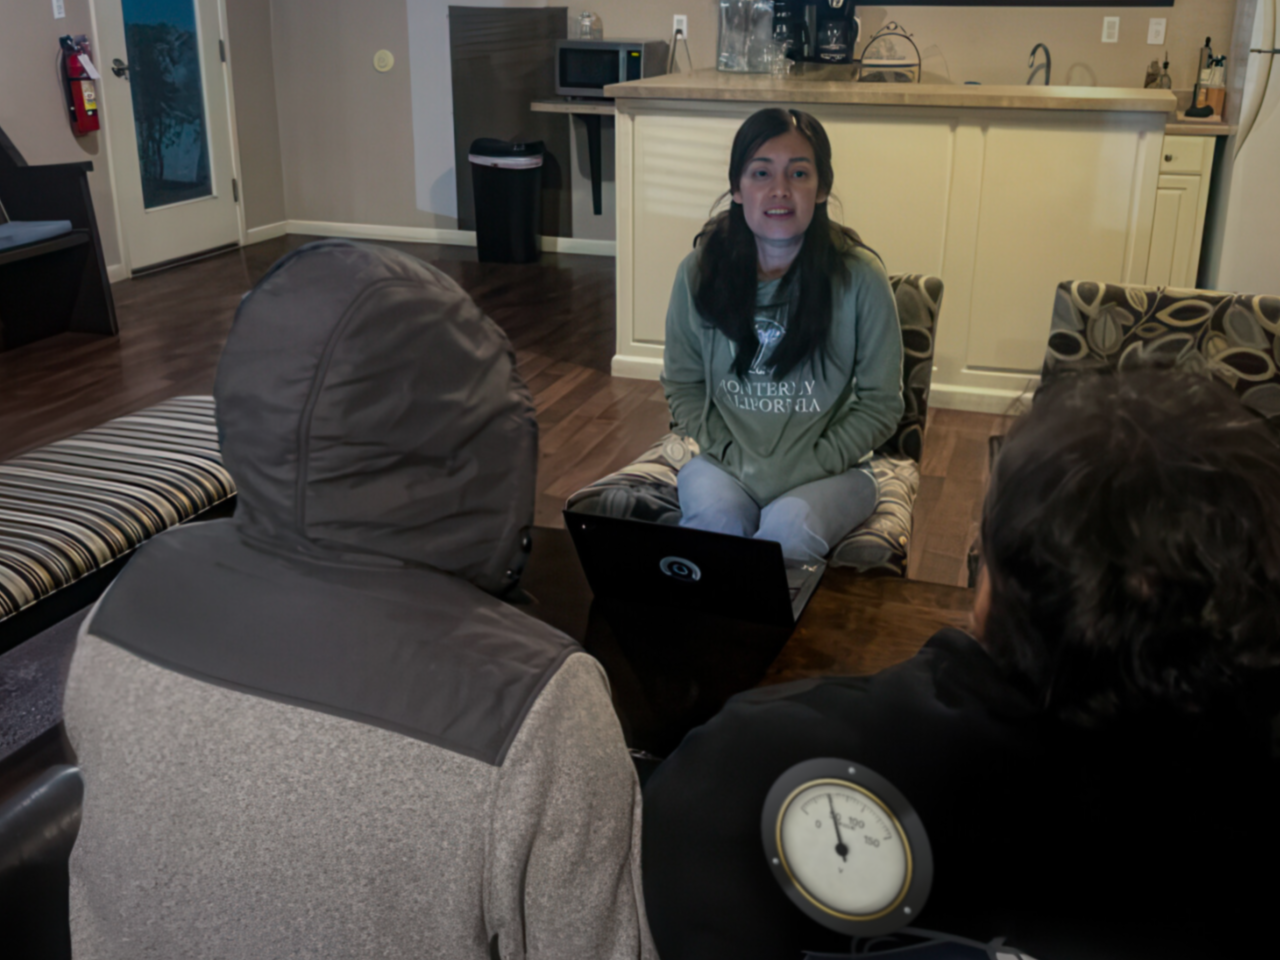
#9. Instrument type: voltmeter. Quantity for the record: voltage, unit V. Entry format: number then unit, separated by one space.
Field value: 50 V
